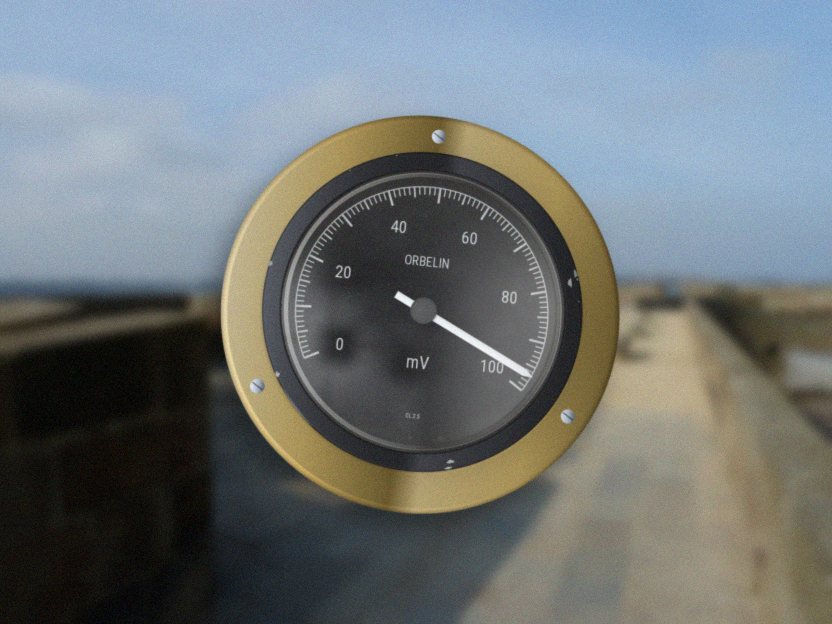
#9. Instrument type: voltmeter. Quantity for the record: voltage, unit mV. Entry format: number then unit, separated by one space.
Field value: 97 mV
